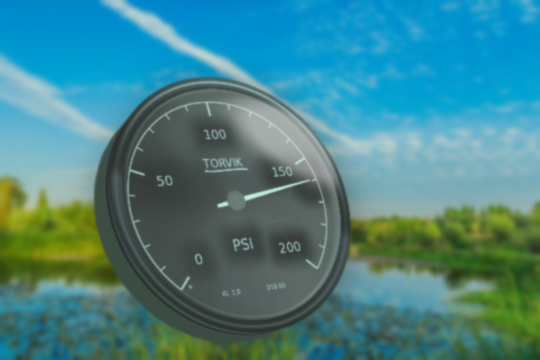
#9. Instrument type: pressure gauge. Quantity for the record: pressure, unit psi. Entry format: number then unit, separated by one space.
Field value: 160 psi
